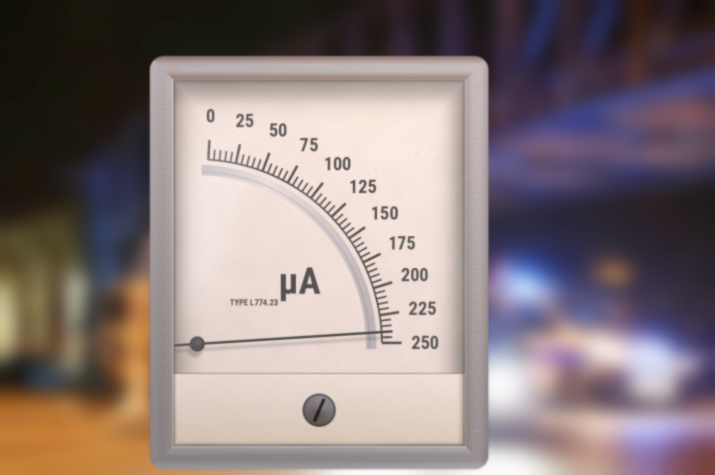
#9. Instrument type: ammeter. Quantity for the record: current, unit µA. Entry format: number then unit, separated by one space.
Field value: 240 µA
